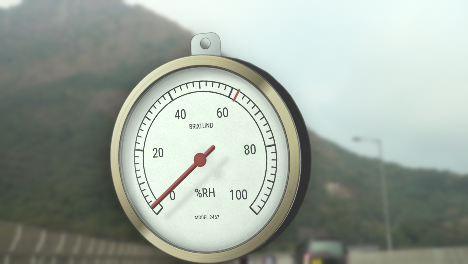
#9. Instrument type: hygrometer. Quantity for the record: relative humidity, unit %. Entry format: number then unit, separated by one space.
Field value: 2 %
